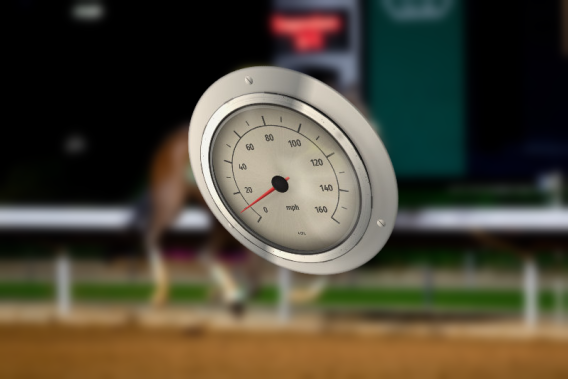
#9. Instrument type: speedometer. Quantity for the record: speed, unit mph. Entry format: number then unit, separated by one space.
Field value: 10 mph
